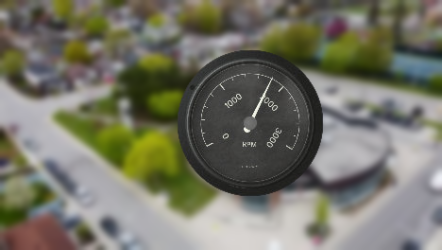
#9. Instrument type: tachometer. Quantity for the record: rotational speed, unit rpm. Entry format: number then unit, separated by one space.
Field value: 1800 rpm
